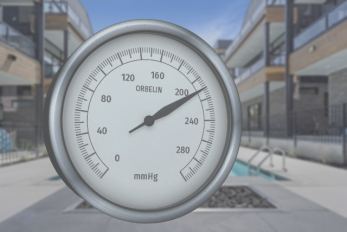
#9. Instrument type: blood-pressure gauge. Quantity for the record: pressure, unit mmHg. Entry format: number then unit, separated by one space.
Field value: 210 mmHg
